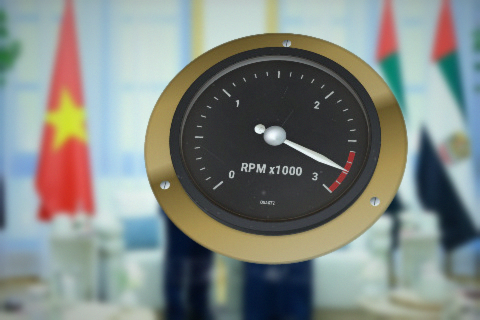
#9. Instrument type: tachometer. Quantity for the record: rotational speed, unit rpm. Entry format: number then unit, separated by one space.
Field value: 2800 rpm
